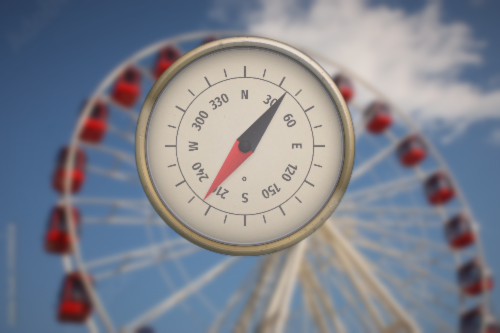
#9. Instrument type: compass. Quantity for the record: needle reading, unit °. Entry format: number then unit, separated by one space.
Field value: 217.5 °
